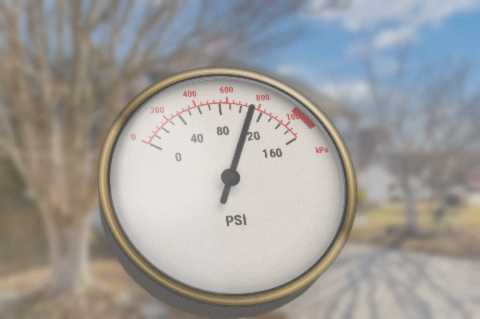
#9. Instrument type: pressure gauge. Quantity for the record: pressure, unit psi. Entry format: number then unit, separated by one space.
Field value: 110 psi
